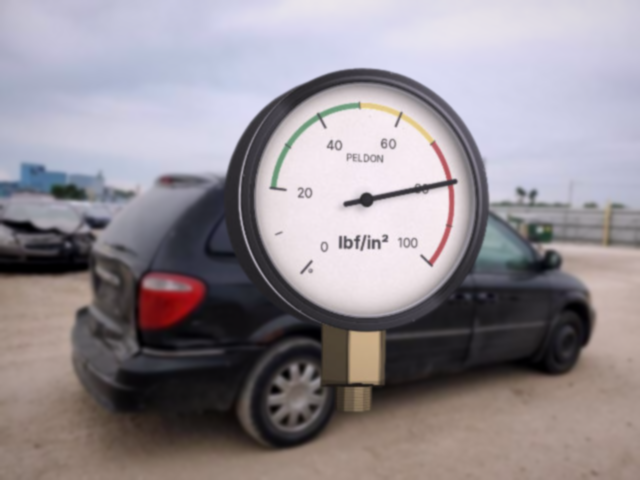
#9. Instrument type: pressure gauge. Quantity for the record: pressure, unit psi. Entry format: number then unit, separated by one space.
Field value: 80 psi
